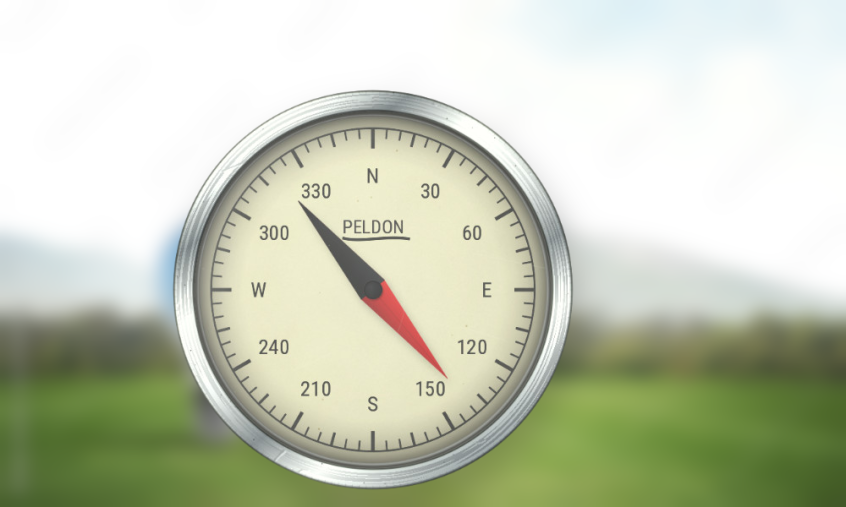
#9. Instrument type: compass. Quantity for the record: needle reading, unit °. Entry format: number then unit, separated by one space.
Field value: 140 °
